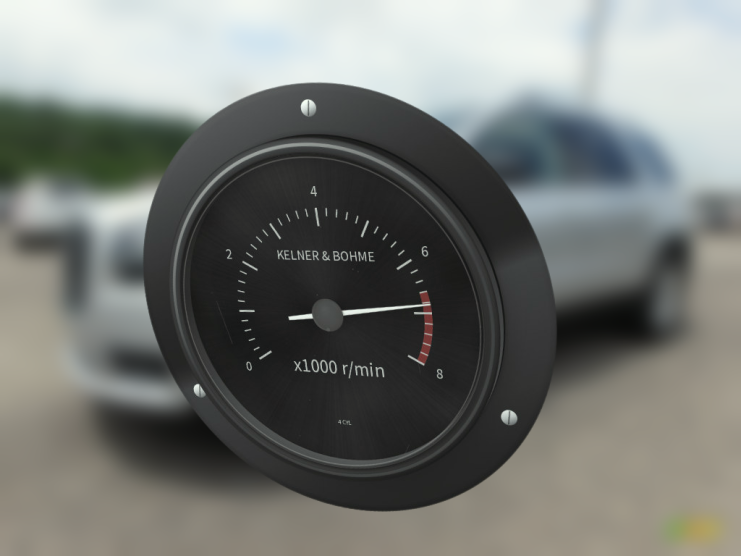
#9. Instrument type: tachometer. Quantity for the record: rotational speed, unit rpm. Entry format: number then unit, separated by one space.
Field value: 6800 rpm
